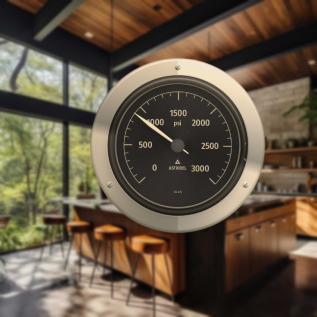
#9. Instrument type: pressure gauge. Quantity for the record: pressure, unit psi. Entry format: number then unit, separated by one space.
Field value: 900 psi
